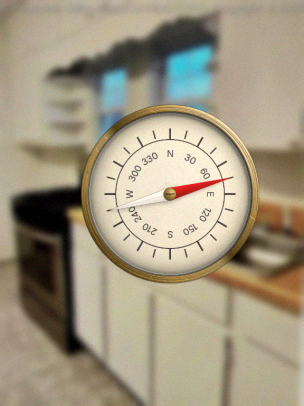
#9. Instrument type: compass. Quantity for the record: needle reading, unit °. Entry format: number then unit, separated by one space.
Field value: 75 °
